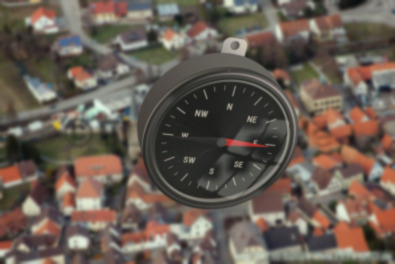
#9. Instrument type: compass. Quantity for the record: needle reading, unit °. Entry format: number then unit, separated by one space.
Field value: 90 °
